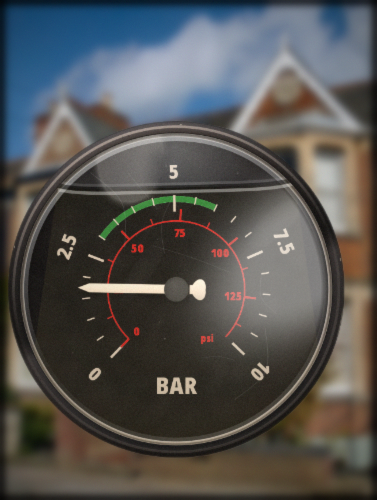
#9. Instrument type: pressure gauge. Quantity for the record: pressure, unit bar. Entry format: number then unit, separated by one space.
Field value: 1.75 bar
